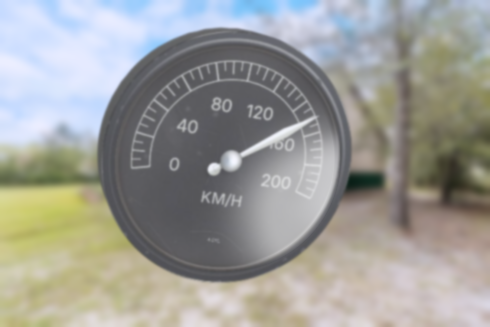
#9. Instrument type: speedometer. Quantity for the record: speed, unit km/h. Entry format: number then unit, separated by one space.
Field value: 150 km/h
